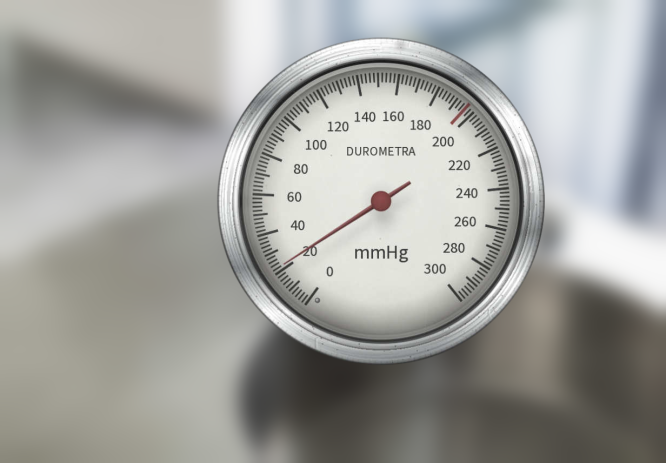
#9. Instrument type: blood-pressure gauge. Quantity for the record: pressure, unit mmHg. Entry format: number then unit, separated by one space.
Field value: 22 mmHg
